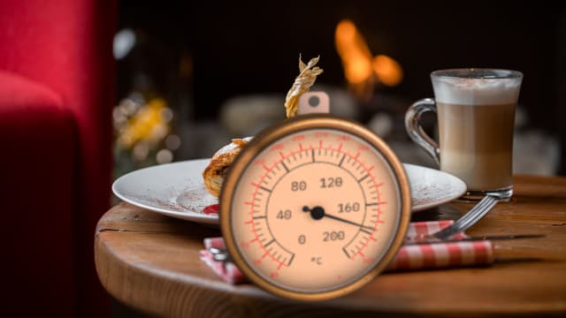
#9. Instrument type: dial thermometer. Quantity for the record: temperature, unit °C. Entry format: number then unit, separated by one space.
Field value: 176 °C
